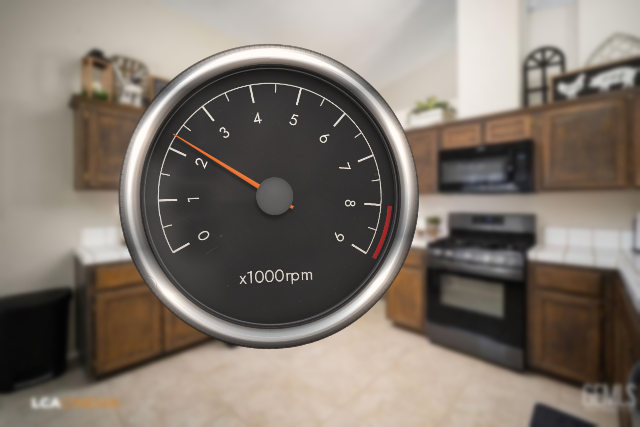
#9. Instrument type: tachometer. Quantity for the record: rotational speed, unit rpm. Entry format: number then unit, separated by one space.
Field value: 2250 rpm
